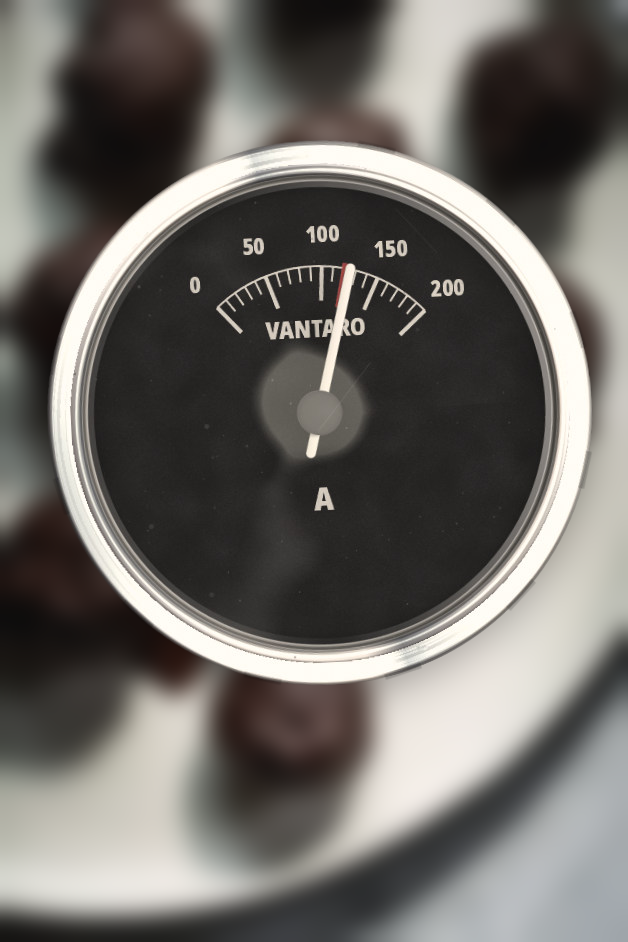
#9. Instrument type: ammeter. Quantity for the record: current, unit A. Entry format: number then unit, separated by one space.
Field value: 125 A
